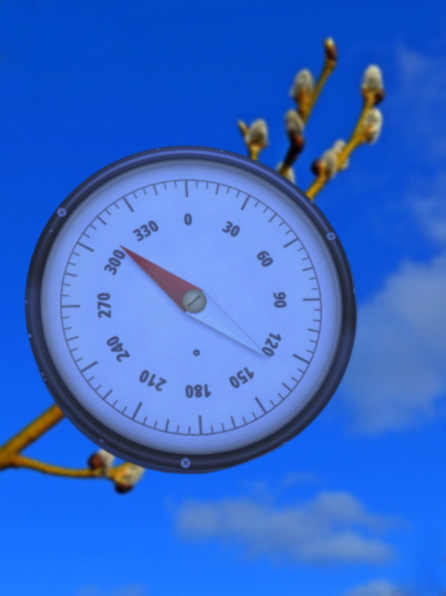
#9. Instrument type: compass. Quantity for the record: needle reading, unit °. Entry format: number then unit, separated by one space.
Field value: 310 °
